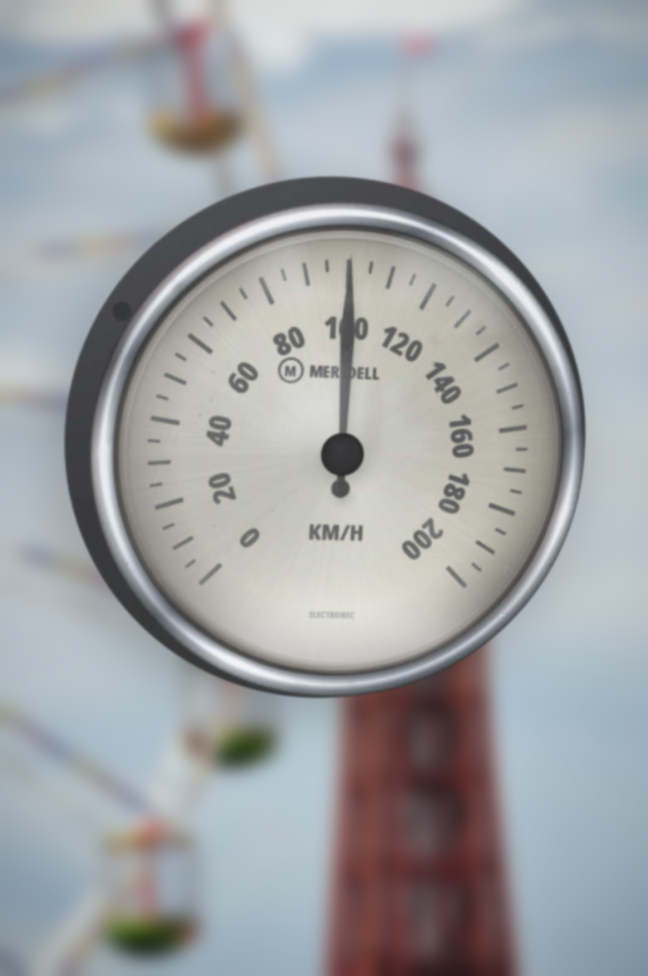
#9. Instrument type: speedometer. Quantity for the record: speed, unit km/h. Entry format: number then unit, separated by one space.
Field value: 100 km/h
